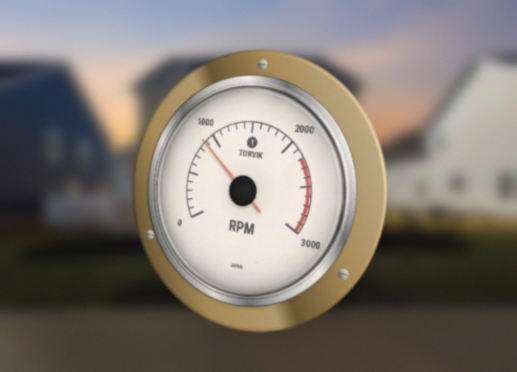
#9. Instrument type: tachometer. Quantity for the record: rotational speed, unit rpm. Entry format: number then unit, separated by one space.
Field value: 900 rpm
